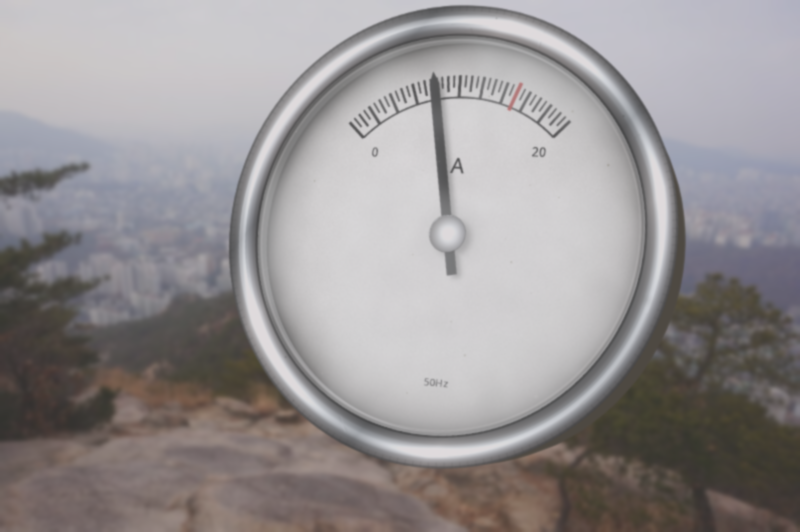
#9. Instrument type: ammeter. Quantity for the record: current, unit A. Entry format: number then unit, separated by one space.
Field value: 8 A
